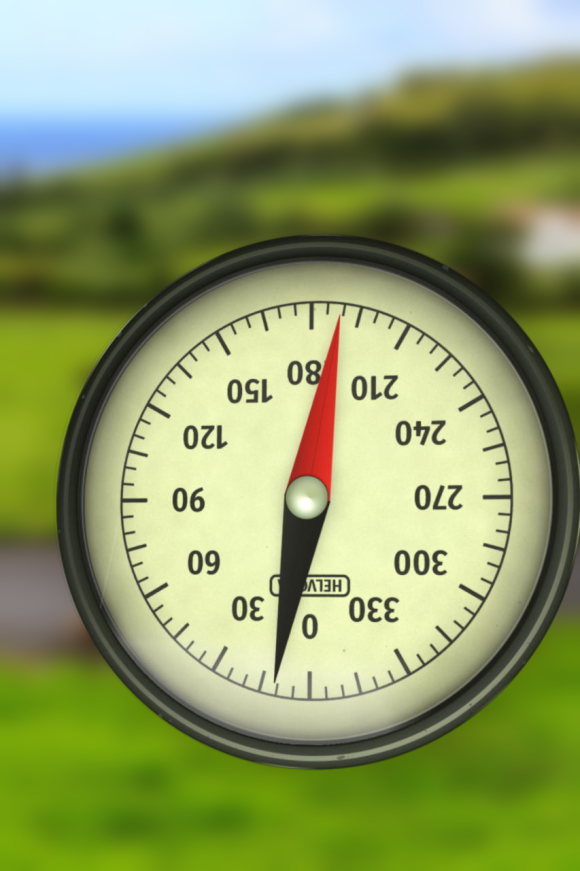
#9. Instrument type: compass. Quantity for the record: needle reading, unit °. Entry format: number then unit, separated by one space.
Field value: 190 °
